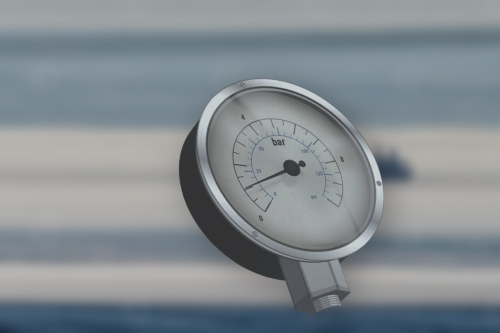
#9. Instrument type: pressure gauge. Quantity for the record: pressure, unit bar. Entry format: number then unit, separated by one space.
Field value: 1 bar
